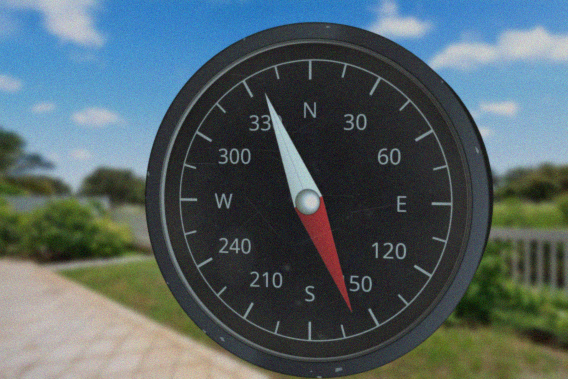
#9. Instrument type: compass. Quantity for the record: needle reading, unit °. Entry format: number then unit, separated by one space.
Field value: 157.5 °
